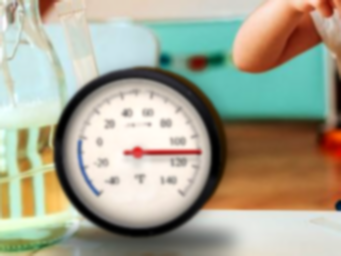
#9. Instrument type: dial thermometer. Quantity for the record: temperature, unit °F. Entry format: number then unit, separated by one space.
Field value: 110 °F
